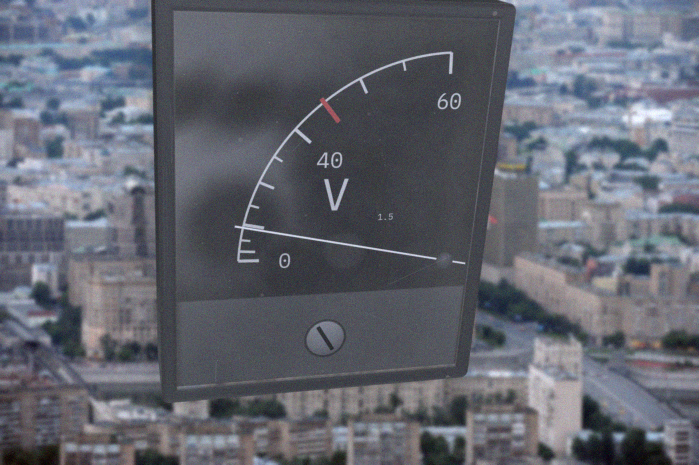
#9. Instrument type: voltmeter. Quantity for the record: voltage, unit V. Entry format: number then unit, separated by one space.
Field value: 20 V
